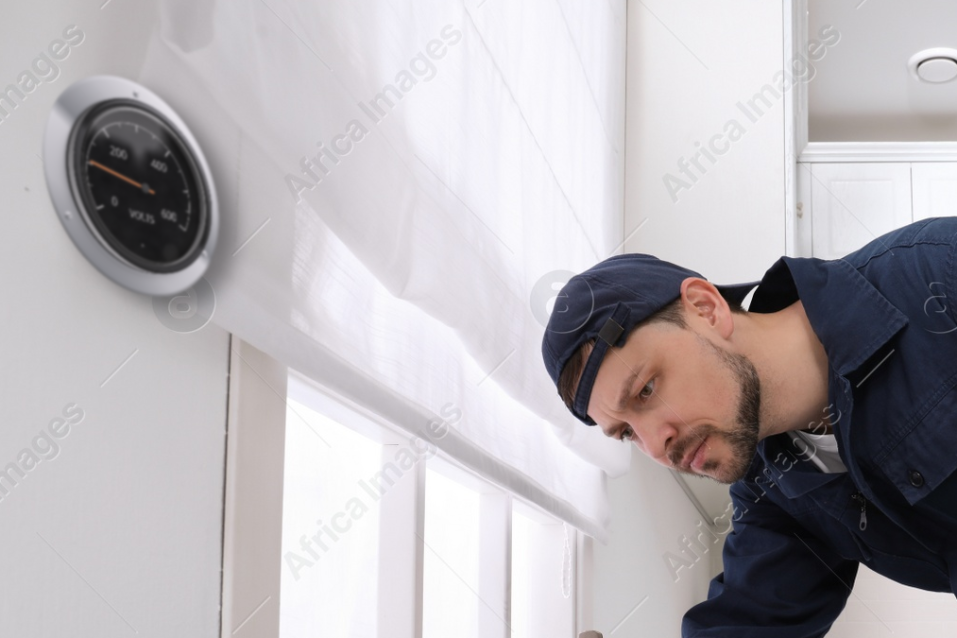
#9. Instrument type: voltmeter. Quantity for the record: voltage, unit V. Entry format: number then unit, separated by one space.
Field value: 100 V
